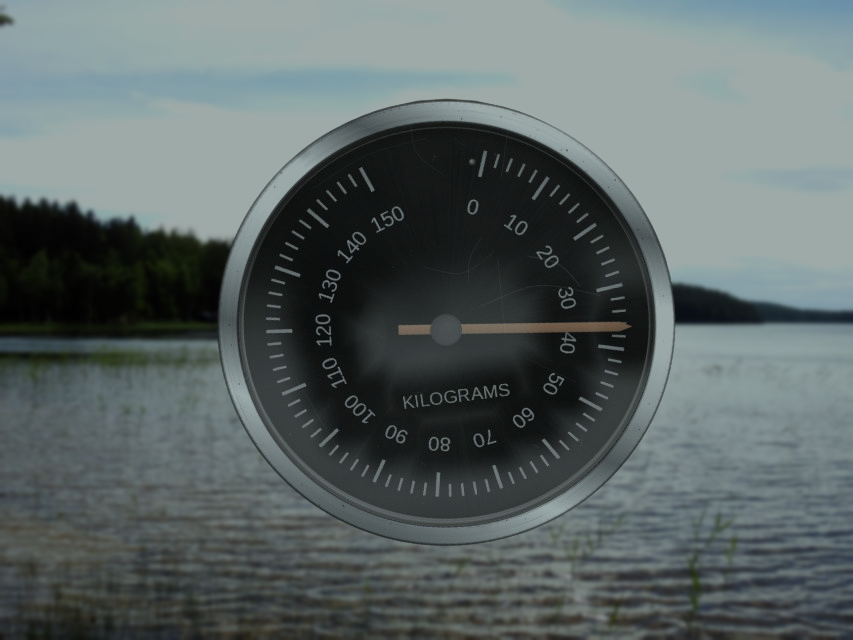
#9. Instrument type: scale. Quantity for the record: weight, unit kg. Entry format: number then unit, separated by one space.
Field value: 36 kg
